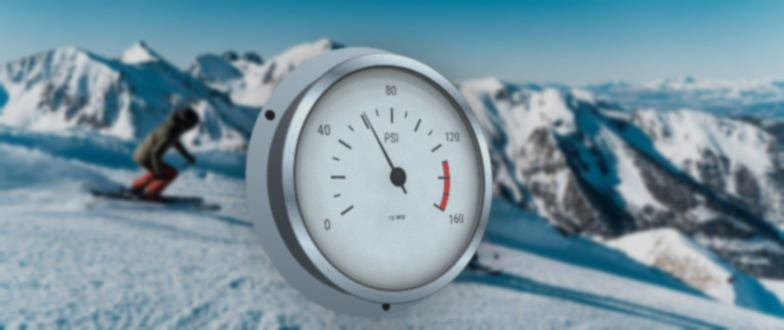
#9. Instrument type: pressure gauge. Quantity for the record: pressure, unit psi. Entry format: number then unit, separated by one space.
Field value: 60 psi
